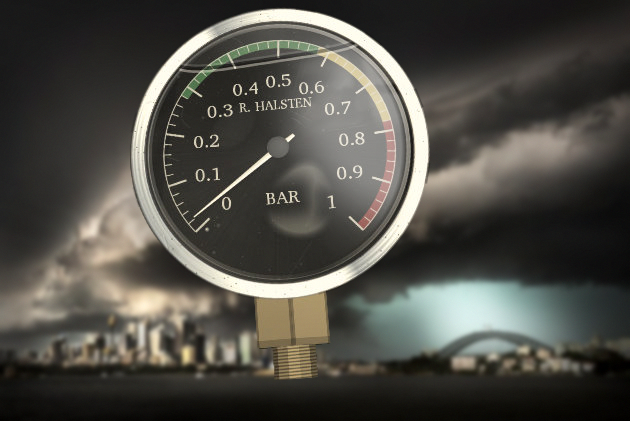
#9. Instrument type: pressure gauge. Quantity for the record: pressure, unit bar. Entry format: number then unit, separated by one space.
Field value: 0.02 bar
